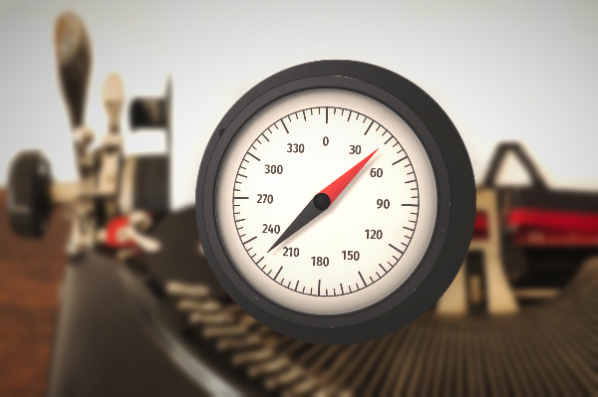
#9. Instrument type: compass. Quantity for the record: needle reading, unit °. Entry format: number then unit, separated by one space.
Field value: 45 °
